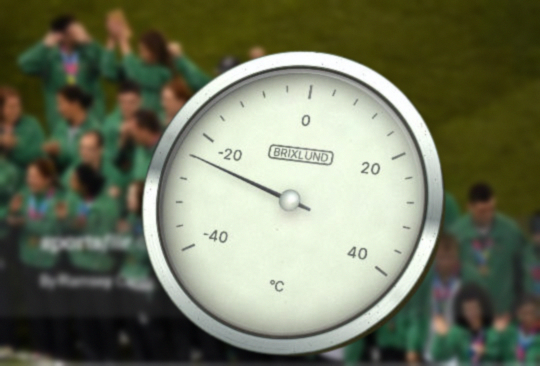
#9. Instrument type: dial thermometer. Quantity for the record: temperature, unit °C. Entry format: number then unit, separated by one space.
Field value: -24 °C
